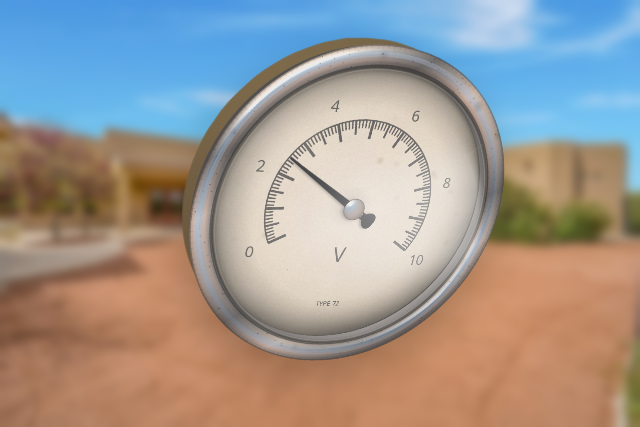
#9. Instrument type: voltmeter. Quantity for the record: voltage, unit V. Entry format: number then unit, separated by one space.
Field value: 2.5 V
